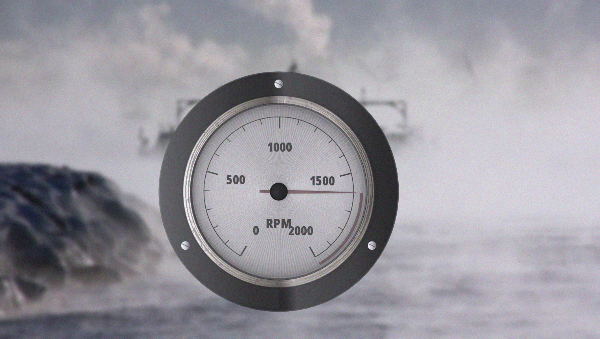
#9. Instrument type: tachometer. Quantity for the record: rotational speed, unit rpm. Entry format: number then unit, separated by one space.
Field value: 1600 rpm
